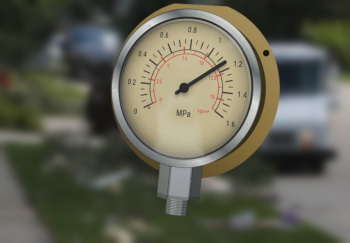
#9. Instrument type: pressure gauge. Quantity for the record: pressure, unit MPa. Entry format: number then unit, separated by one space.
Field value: 1.15 MPa
